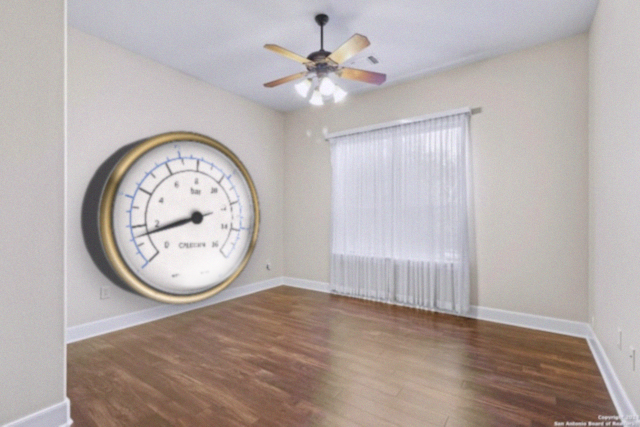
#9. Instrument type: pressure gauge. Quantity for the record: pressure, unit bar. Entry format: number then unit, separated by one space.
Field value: 1.5 bar
